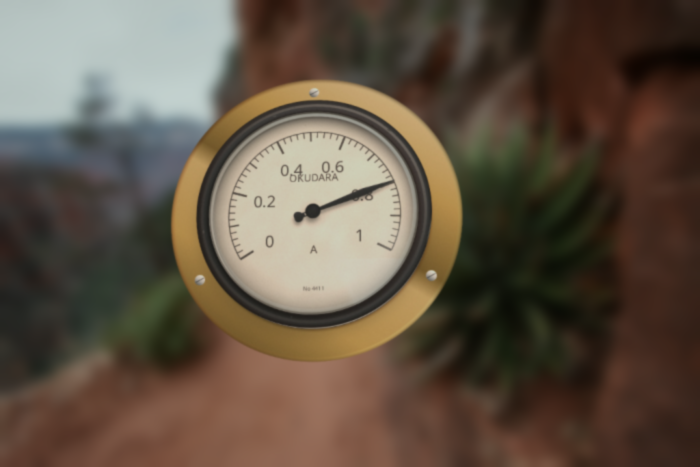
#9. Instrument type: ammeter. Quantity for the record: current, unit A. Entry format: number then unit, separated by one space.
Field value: 0.8 A
